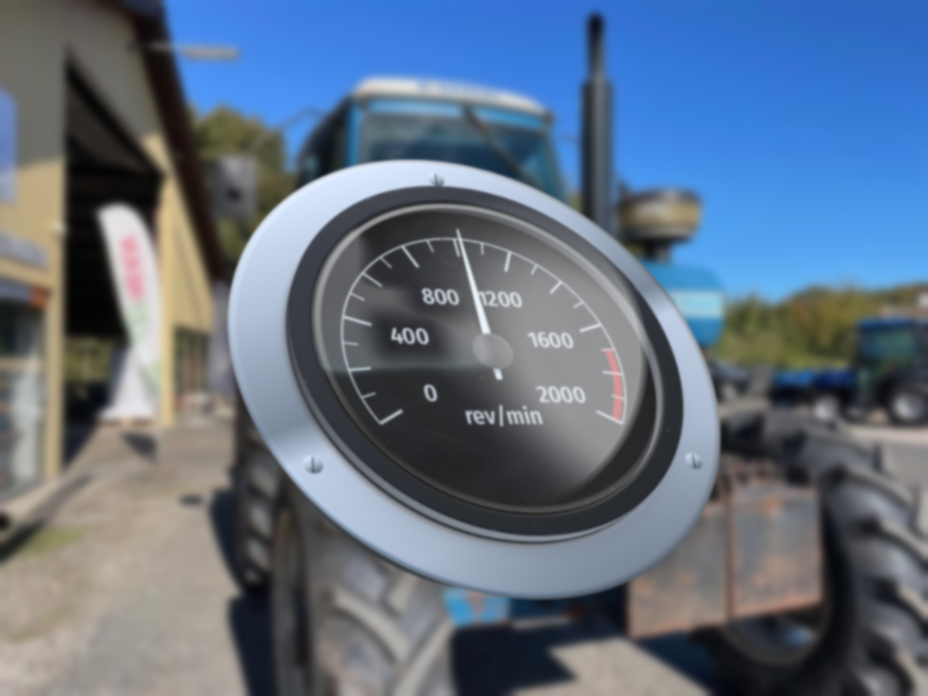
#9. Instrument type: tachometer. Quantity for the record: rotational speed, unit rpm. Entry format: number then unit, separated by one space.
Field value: 1000 rpm
